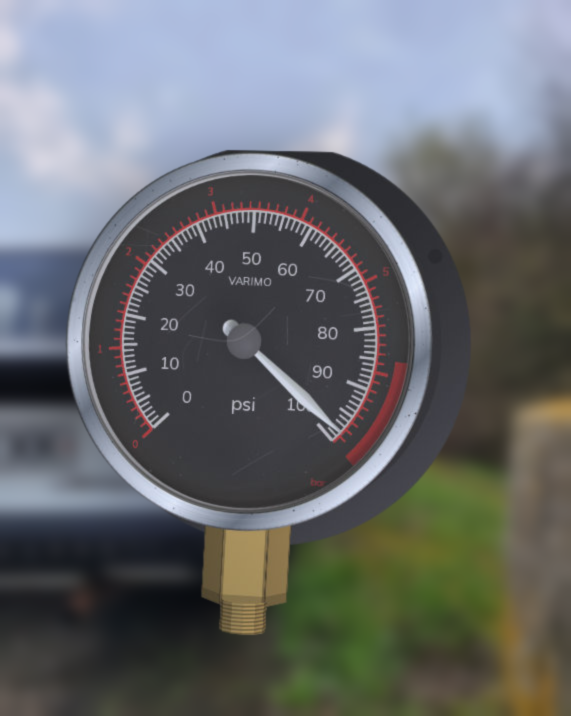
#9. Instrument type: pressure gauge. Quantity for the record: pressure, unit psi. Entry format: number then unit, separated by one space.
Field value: 98 psi
